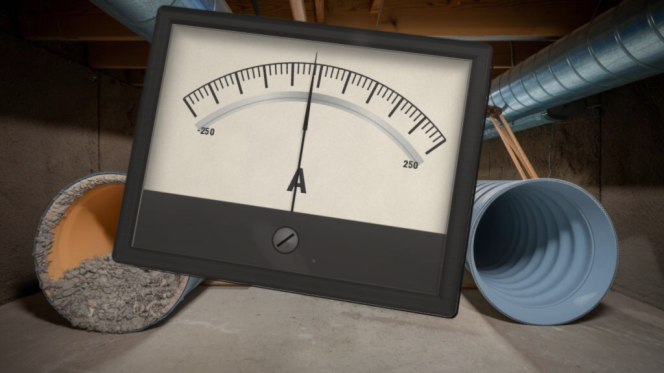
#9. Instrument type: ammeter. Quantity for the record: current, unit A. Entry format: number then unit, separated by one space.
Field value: -10 A
